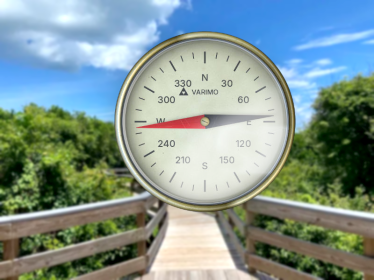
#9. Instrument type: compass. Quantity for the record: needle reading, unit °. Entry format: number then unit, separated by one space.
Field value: 265 °
